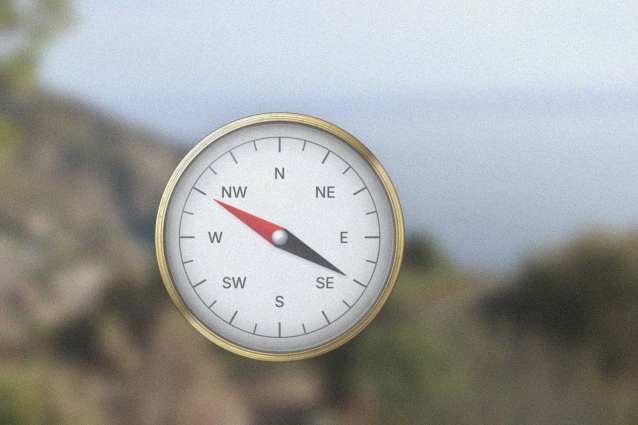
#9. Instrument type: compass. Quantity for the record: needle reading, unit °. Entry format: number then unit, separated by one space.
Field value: 300 °
